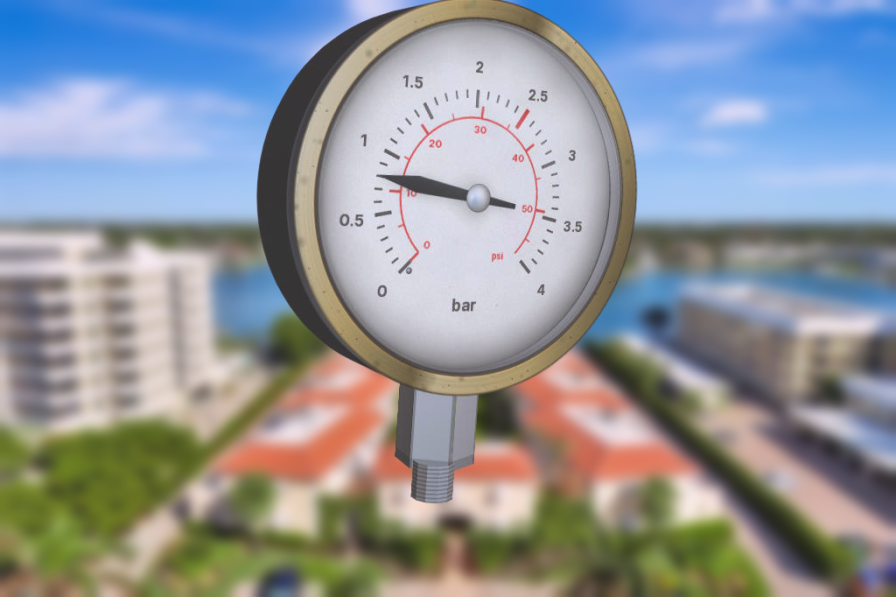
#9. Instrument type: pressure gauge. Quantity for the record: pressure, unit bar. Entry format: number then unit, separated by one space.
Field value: 0.8 bar
